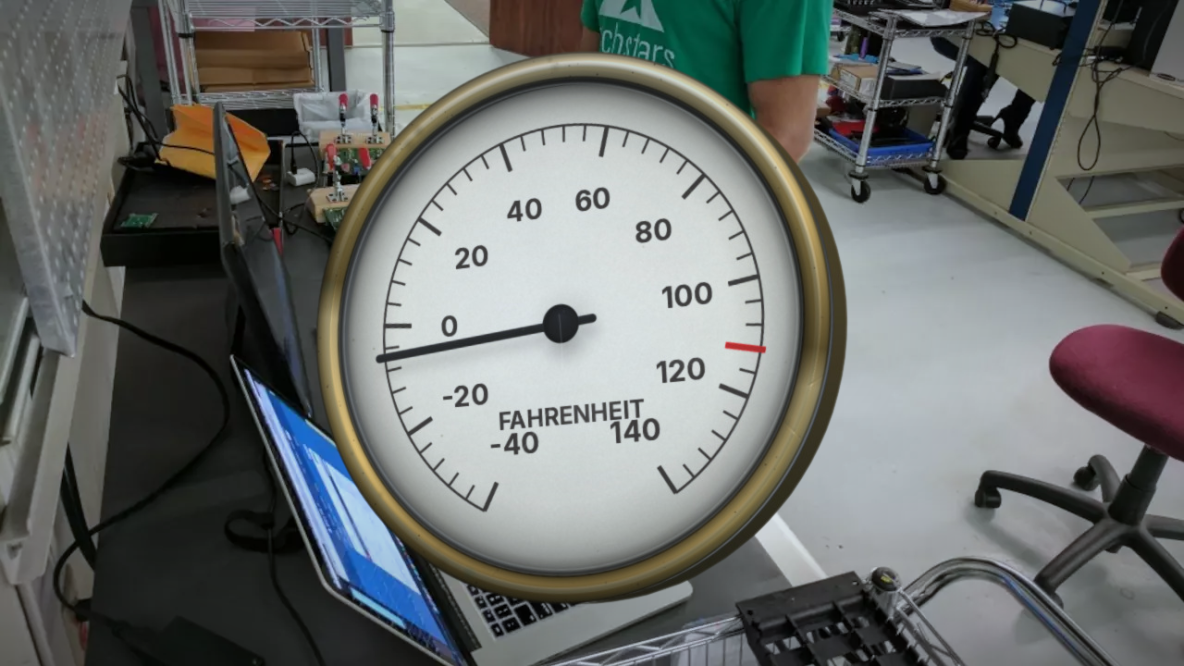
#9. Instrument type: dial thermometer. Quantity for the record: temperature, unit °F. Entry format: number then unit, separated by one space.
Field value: -6 °F
